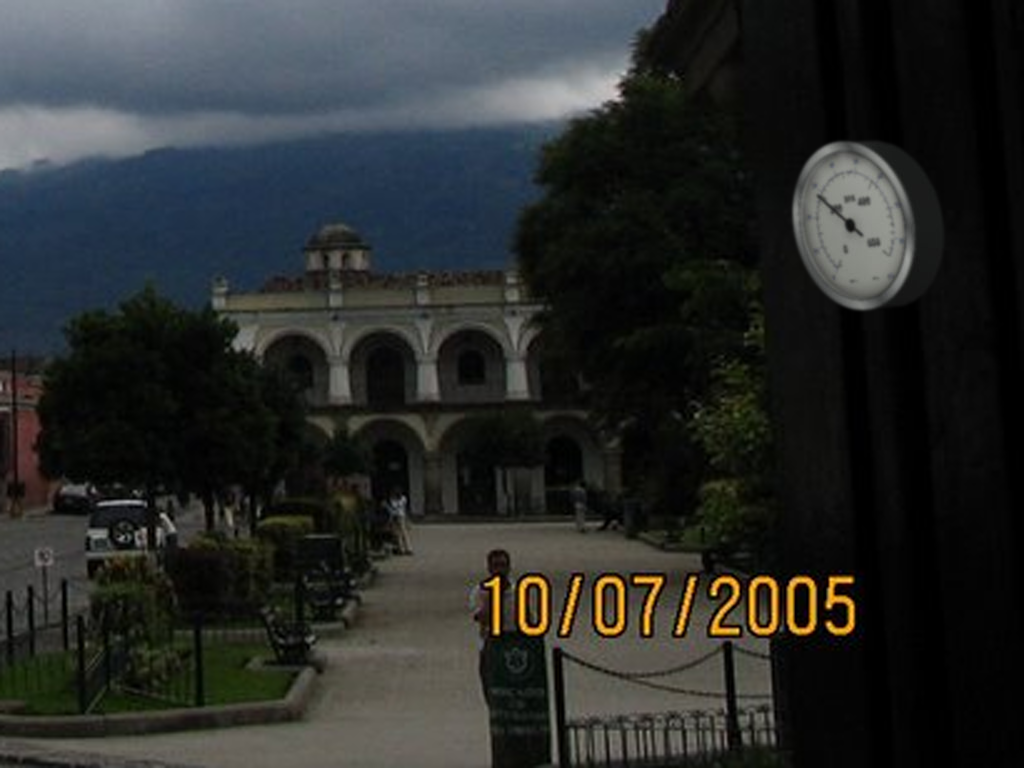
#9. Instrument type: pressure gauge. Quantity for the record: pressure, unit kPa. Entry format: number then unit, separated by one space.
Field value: 200 kPa
